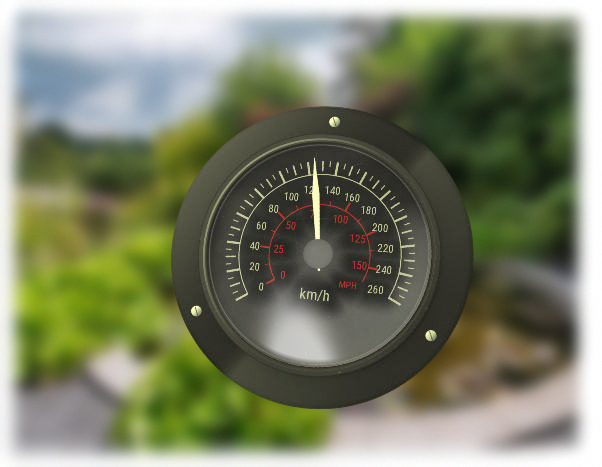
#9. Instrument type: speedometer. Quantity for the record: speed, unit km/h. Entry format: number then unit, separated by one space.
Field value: 125 km/h
